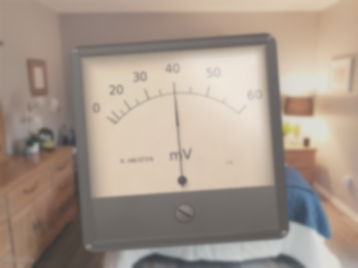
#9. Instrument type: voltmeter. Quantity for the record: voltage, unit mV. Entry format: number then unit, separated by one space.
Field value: 40 mV
